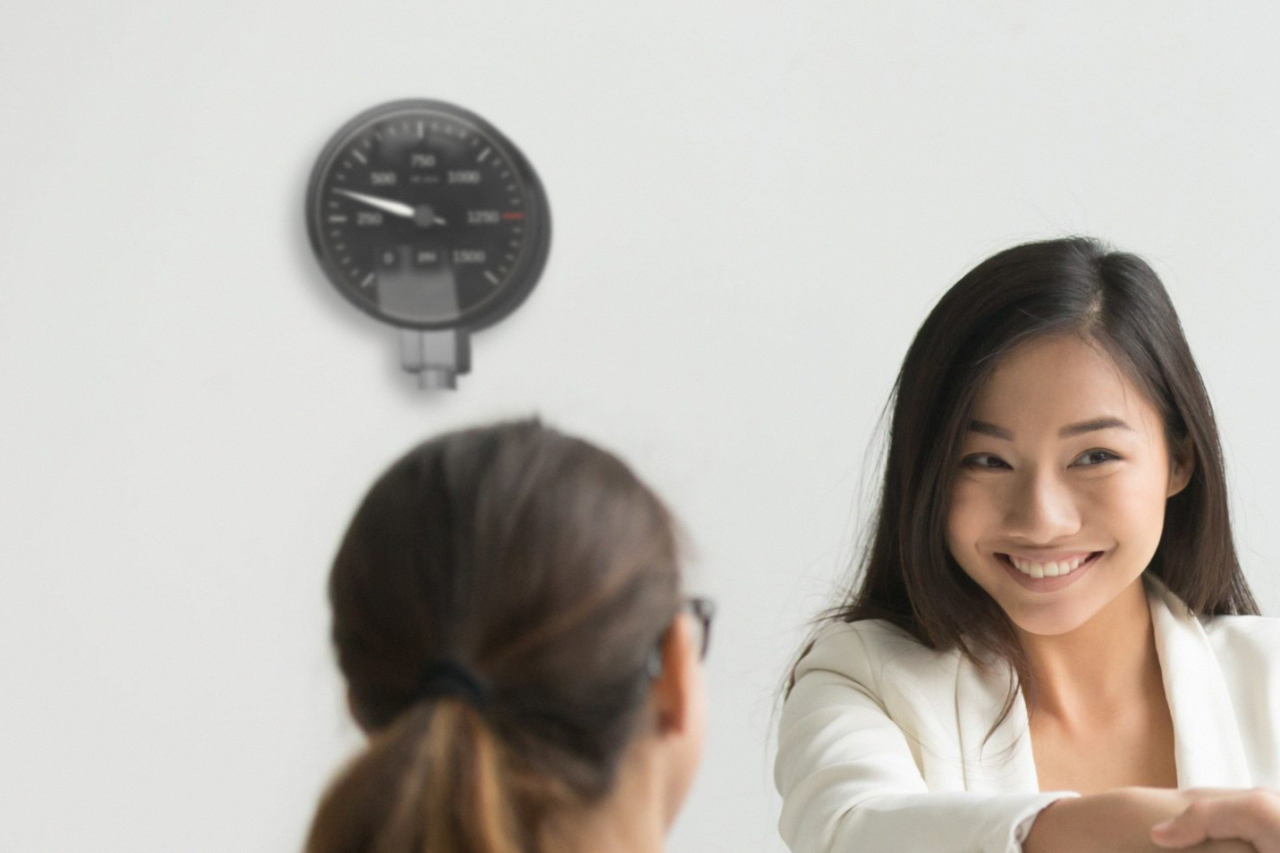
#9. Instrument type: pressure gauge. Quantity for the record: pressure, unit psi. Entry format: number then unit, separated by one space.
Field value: 350 psi
